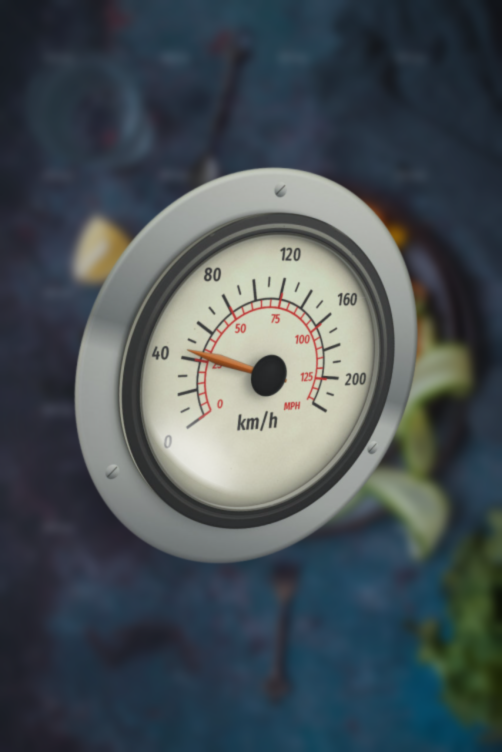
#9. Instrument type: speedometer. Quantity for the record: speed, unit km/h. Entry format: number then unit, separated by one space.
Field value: 45 km/h
